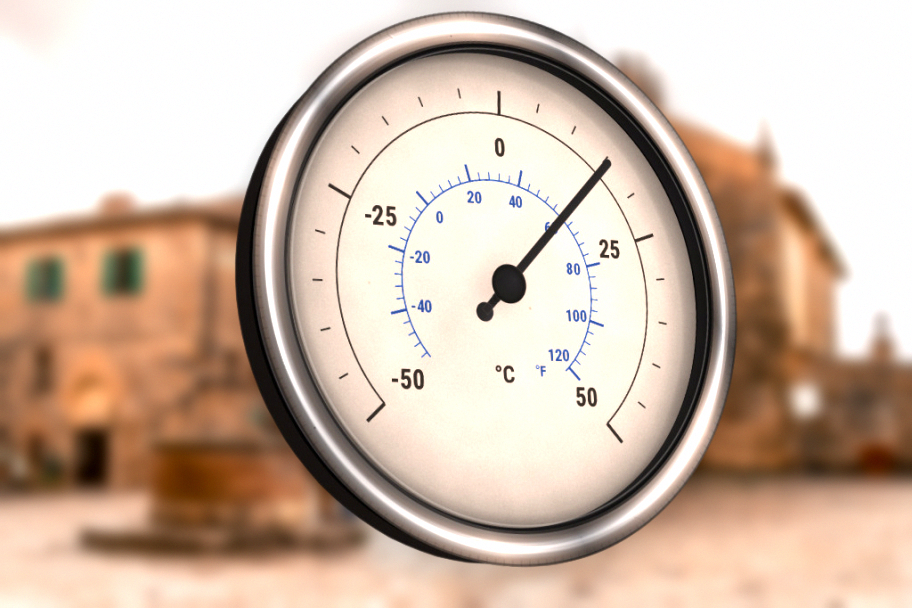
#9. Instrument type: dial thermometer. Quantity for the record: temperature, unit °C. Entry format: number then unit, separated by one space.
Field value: 15 °C
